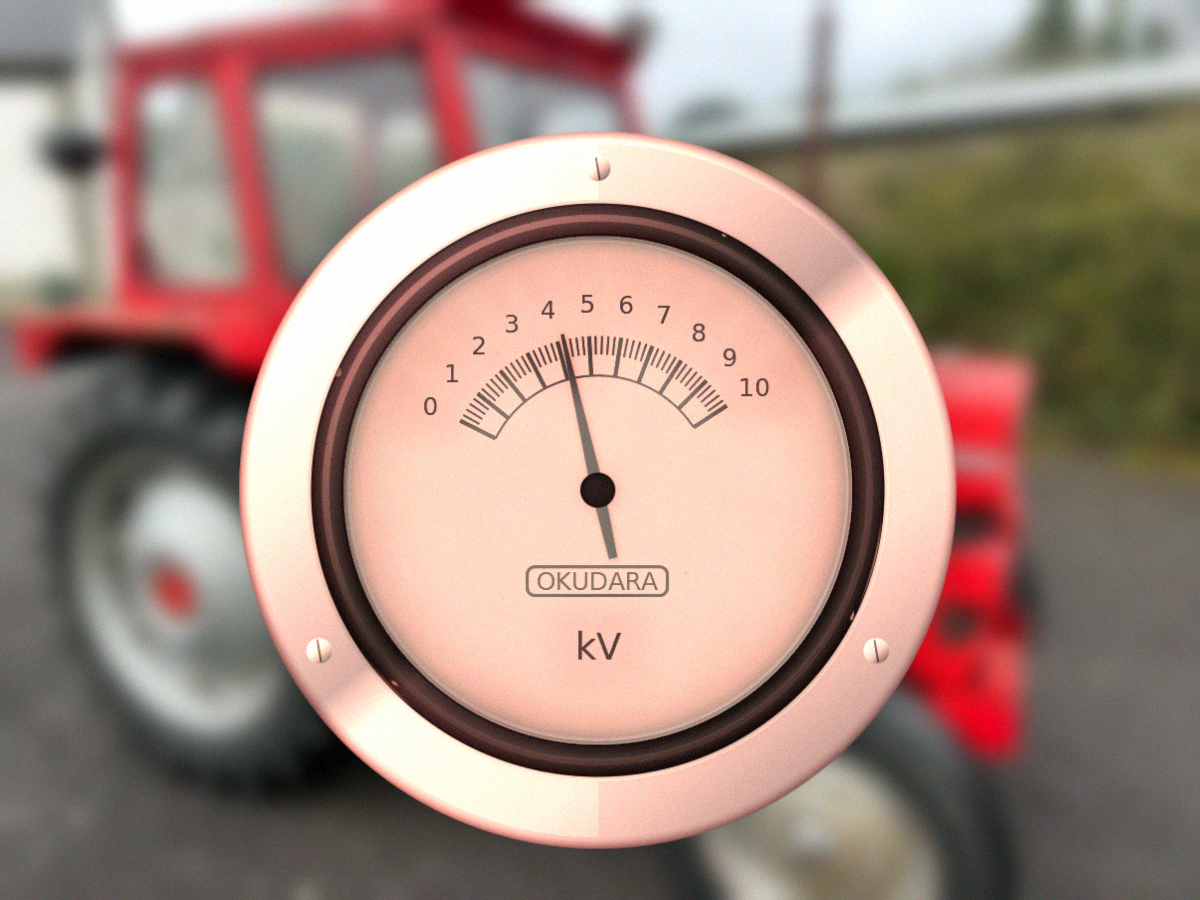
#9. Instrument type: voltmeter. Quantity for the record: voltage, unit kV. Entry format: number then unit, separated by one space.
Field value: 4.2 kV
